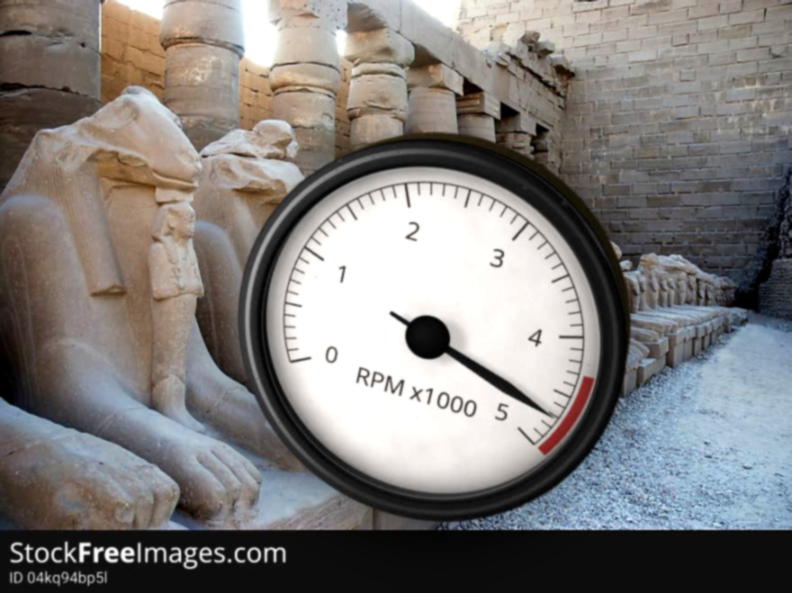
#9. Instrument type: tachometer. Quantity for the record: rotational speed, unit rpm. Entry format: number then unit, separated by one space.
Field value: 4700 rpm
